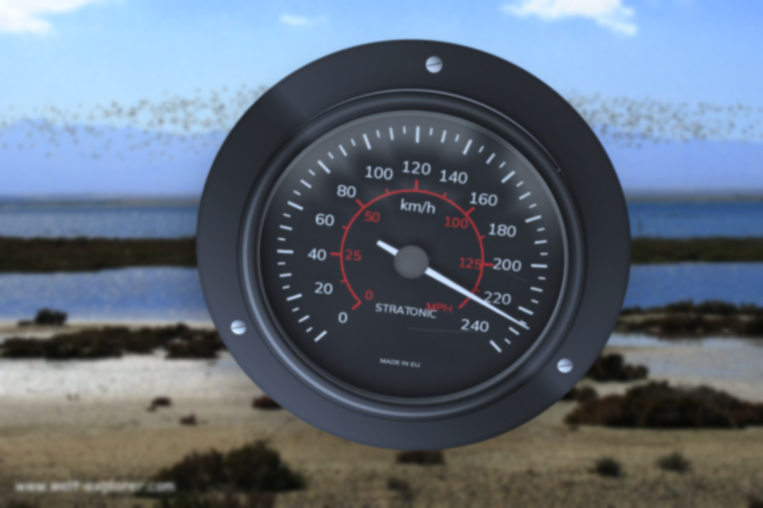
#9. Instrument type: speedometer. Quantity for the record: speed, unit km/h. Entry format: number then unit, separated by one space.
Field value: 225 km/h
